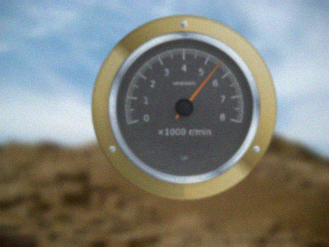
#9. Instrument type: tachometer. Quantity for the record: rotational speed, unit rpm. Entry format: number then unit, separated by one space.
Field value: 5500 rpm
